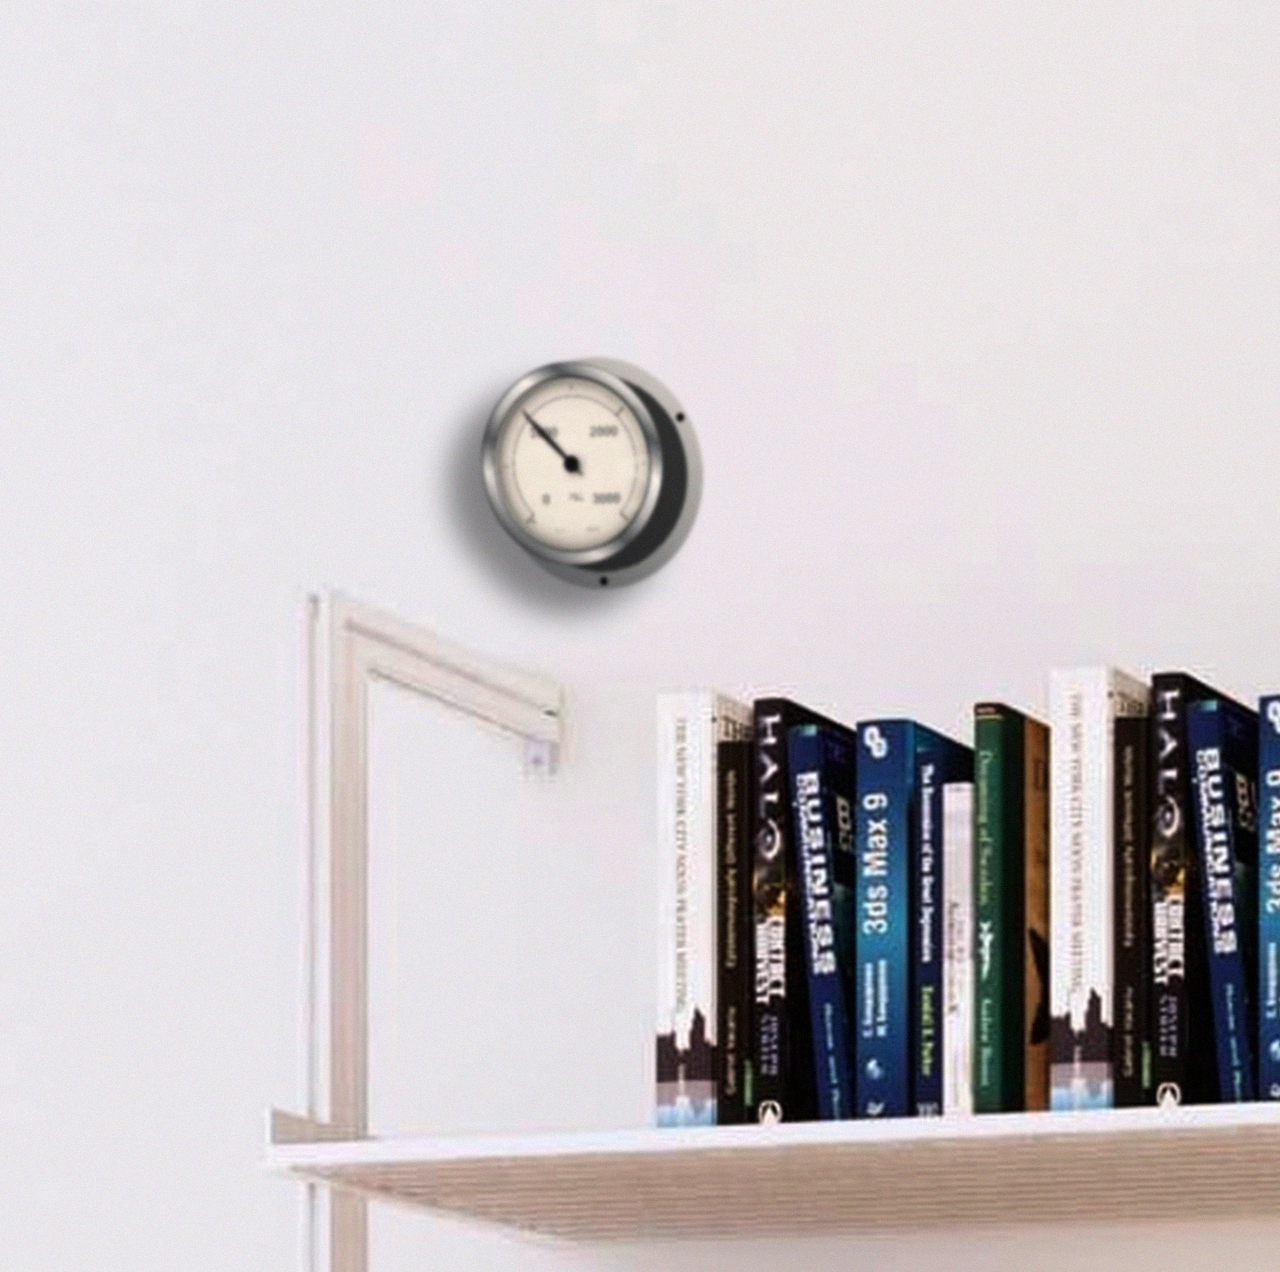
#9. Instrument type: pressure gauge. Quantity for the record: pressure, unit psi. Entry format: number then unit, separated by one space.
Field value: 1000 psi
